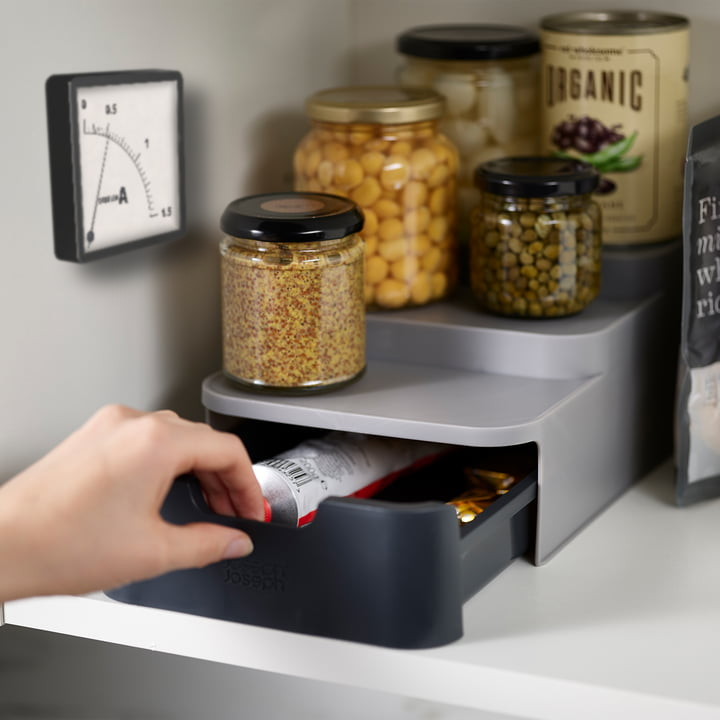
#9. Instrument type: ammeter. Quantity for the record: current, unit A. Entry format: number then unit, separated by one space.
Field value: 0.5 A
